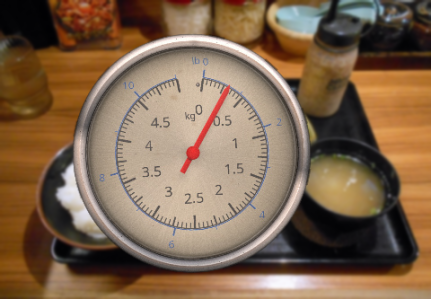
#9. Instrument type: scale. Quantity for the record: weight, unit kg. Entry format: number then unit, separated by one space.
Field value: 0.3 kg
